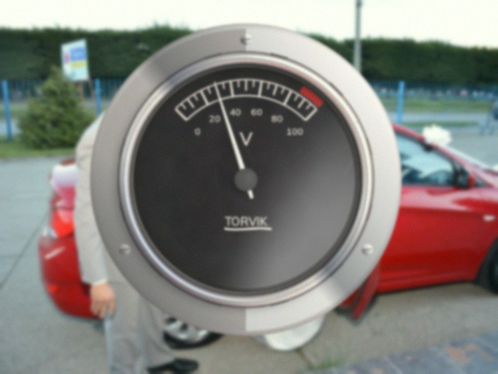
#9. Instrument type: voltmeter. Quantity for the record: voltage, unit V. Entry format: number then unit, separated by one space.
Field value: 30 V
